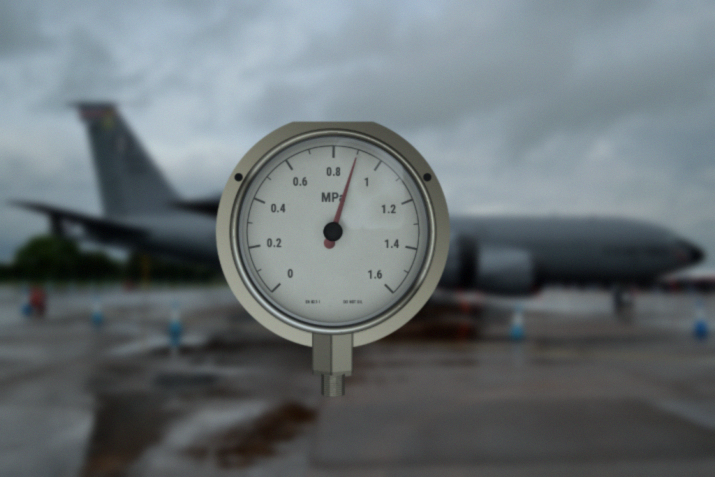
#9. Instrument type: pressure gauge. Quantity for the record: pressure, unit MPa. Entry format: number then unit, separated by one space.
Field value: 0.9 MPa
